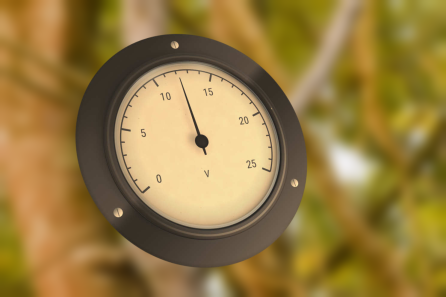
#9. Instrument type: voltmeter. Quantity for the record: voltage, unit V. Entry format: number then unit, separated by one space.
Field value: 12 V
